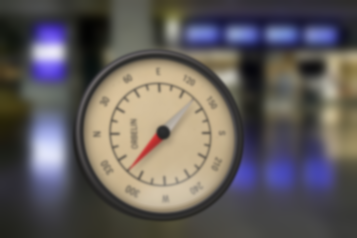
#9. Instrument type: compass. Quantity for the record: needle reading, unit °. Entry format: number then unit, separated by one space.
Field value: 315 °
